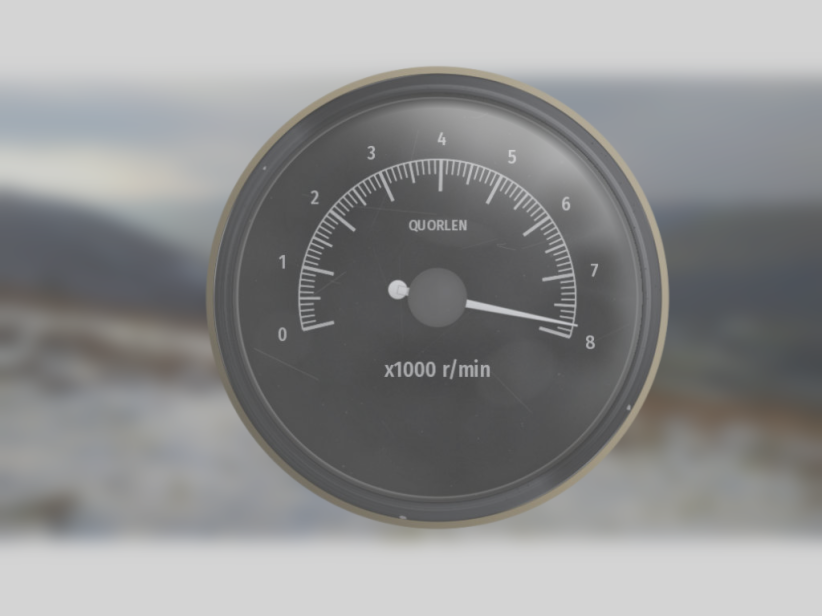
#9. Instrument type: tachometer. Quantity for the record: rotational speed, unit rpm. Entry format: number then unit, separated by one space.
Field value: 7800 rpm
